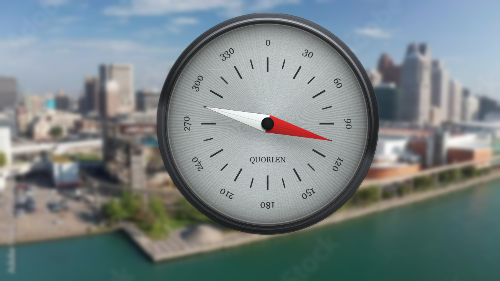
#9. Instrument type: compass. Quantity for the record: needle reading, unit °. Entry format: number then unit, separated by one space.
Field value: 105 °
